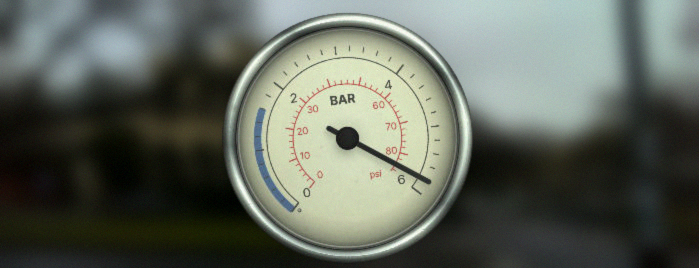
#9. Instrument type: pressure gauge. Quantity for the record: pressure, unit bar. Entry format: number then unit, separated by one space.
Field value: 5.8 bar
